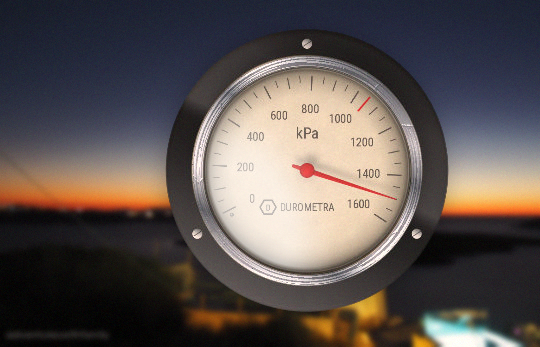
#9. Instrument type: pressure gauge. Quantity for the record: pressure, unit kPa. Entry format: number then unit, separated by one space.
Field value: 1500 kPa
